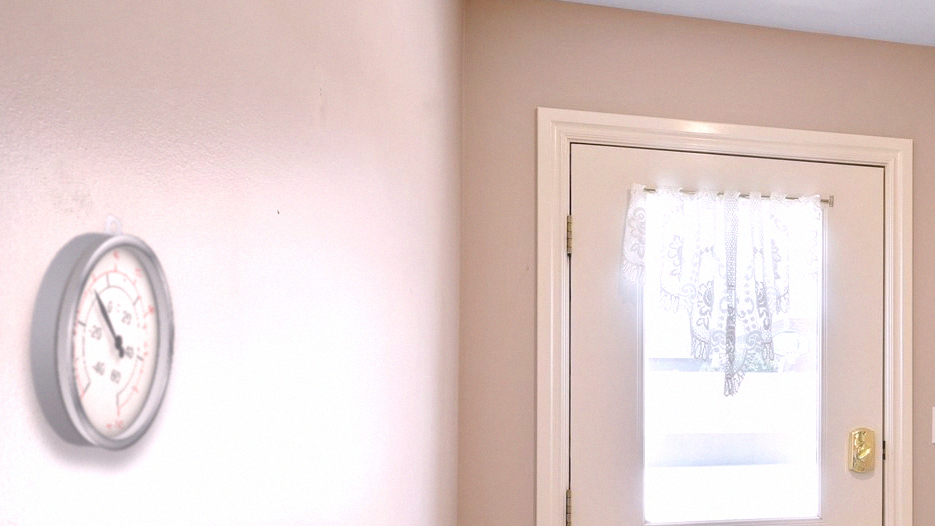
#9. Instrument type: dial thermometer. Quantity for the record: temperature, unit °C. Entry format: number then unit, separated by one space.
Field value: -10 °C
